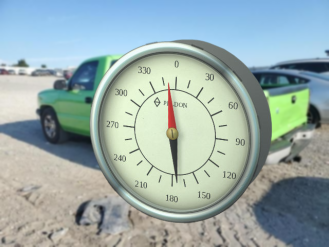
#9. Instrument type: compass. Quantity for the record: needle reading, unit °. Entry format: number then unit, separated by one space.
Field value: 352.5 °
